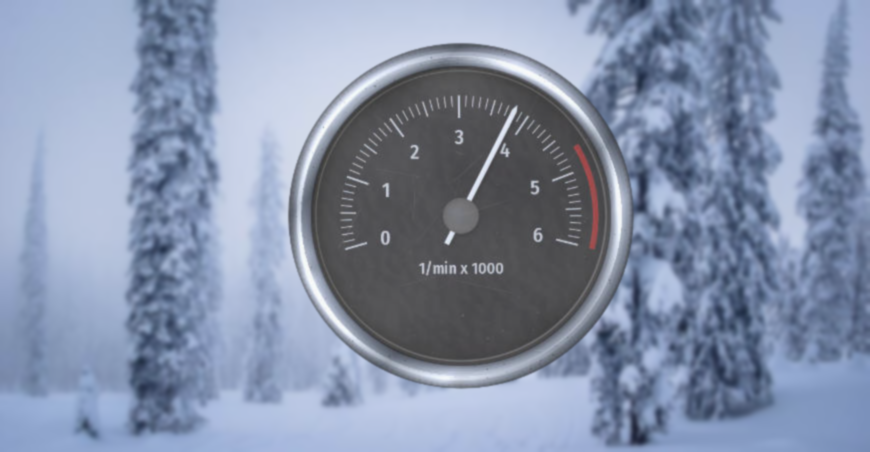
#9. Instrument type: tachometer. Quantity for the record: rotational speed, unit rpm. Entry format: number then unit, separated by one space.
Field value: 3800 rpm
